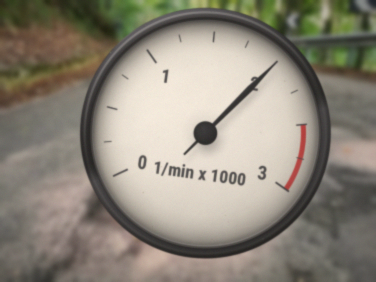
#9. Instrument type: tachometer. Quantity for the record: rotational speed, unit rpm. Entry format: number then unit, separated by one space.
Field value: 2000 rpm
